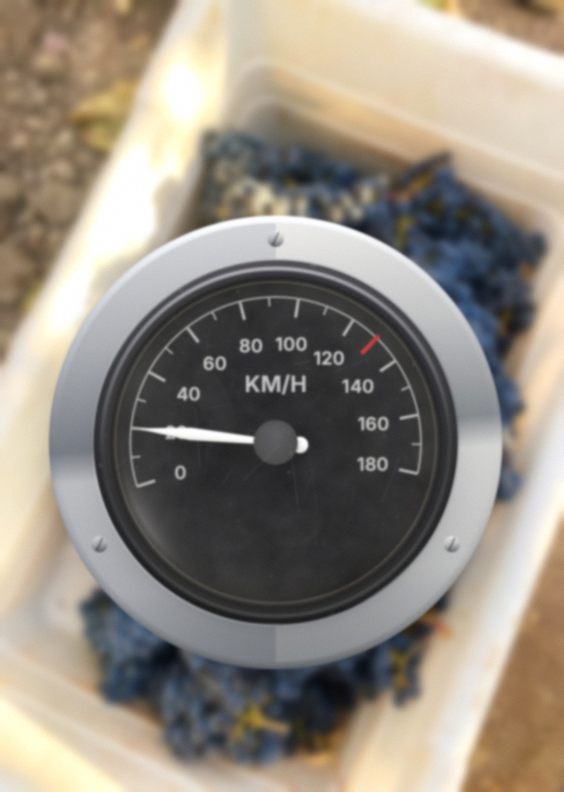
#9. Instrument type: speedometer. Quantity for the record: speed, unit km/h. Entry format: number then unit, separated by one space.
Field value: 20 km/h
